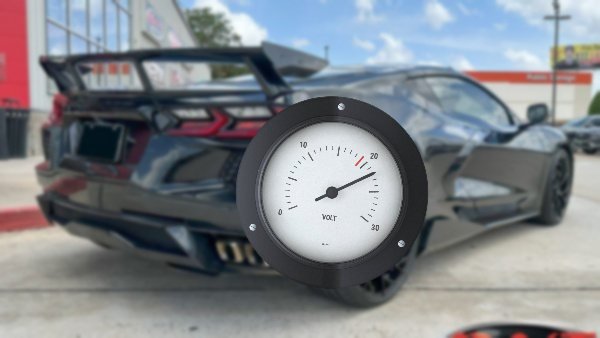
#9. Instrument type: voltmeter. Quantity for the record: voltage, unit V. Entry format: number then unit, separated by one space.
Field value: 22 V
